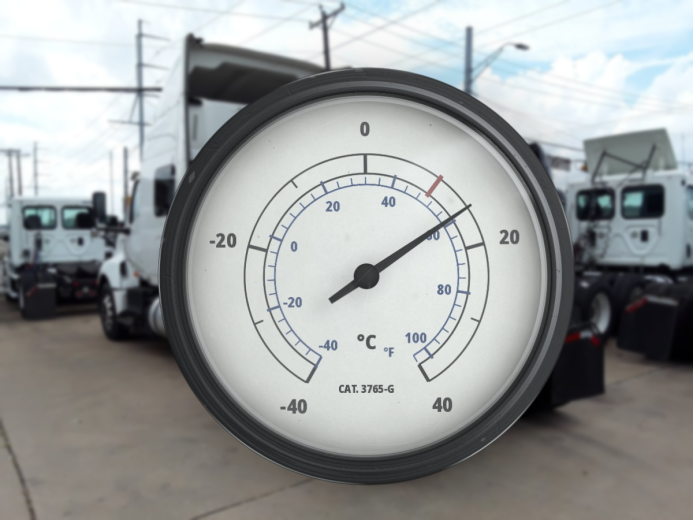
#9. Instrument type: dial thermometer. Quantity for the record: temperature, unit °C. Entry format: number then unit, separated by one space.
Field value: 15 °C
